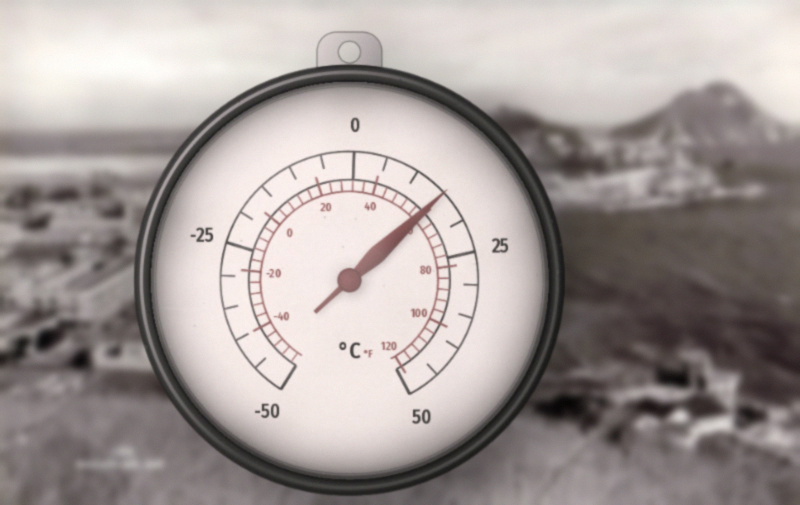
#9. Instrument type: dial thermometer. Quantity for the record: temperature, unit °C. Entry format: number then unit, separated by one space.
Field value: 15 °C
